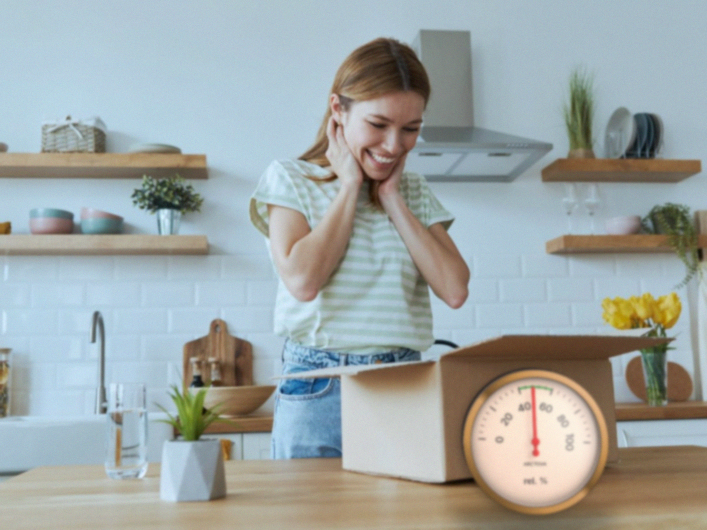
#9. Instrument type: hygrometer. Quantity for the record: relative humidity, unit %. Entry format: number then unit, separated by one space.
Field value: 48 %
